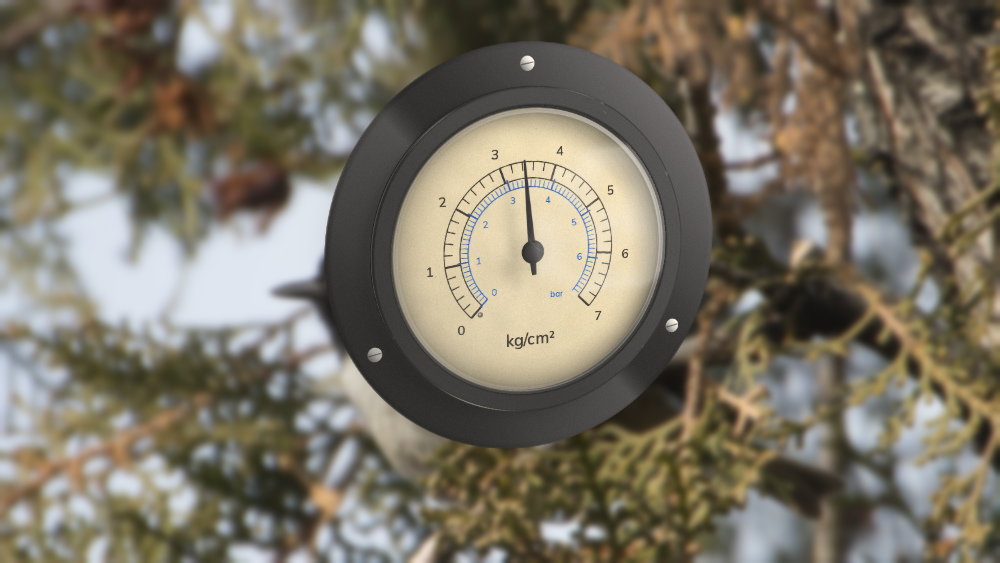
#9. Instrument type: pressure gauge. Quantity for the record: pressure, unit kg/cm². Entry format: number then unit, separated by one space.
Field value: 3.4 kg/cm²
